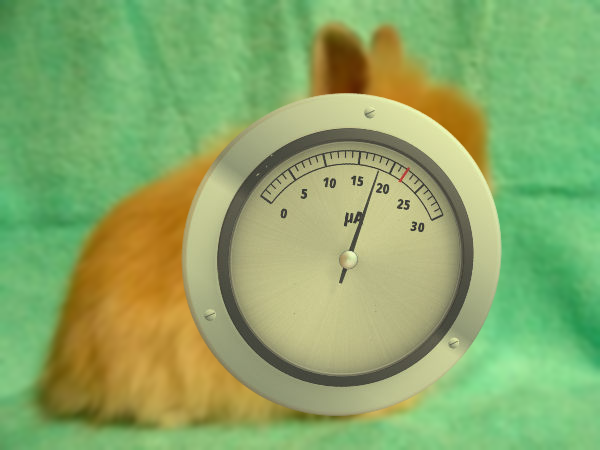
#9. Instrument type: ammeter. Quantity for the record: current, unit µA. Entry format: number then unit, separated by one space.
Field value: 18 µA
